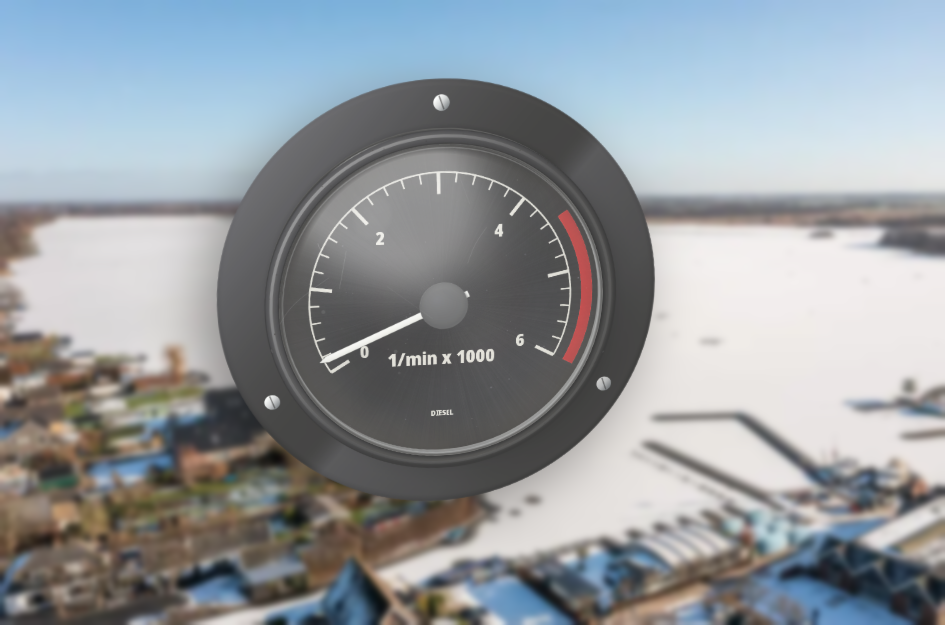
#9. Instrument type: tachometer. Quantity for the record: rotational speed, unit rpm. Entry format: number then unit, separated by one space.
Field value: 200 rpm
